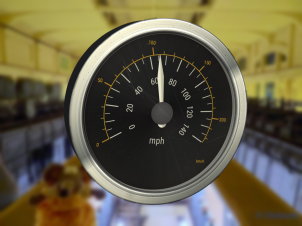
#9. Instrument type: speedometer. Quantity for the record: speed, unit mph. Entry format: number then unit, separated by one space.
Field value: 65 mph
